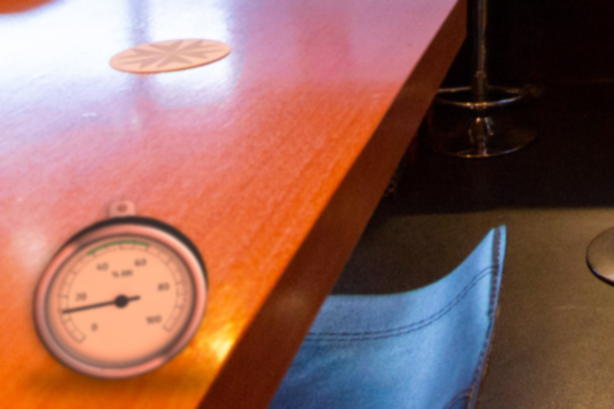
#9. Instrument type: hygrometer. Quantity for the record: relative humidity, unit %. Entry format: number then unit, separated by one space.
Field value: 15 %
